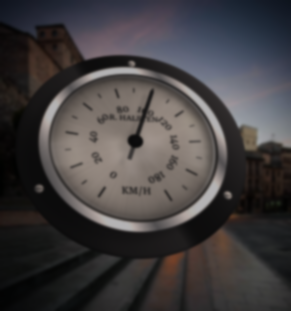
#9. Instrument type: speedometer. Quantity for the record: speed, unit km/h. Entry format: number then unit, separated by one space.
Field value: 100 km/h
